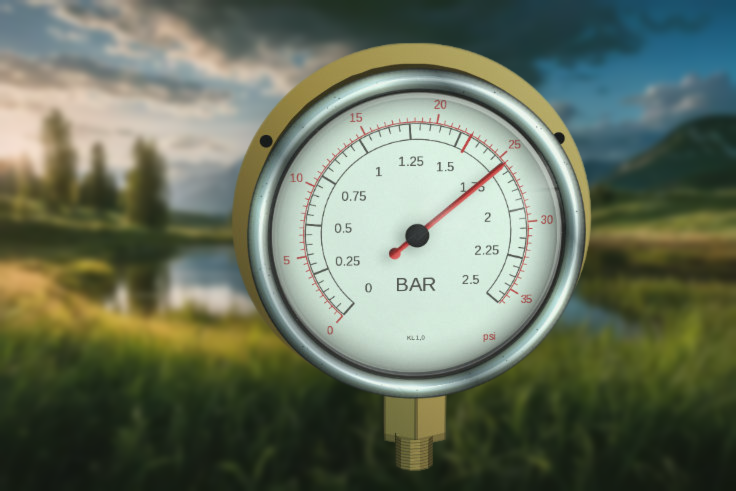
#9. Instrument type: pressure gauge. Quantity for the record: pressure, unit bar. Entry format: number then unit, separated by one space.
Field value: 1.75 bar
